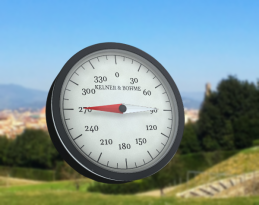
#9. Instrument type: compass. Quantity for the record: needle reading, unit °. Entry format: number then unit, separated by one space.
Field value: 270 °
